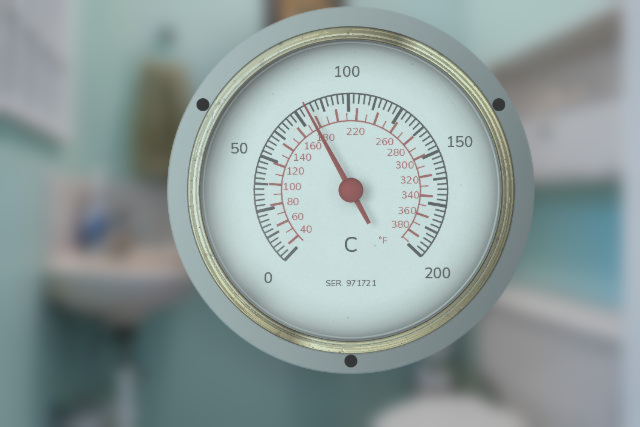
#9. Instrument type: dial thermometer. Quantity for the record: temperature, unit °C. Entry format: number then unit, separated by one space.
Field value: 80 °C
